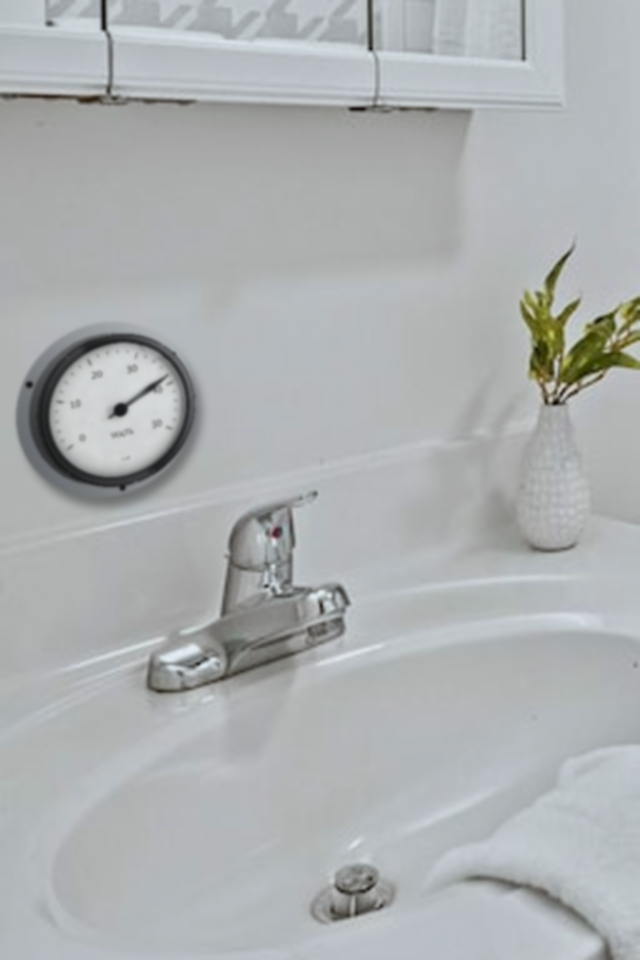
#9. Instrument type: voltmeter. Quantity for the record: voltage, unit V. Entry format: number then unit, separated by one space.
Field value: 38 V
